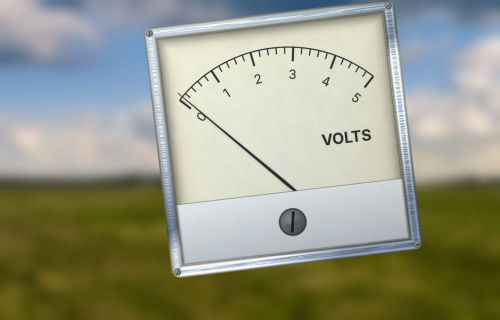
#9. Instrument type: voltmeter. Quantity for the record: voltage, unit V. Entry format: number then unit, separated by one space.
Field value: 0.1 V
